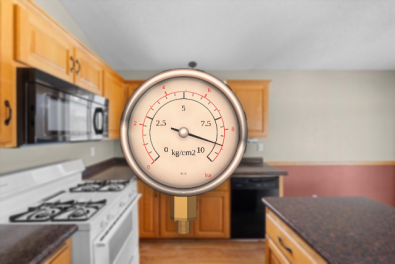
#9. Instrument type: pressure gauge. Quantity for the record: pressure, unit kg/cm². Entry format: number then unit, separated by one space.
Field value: 9 kg/cm²
